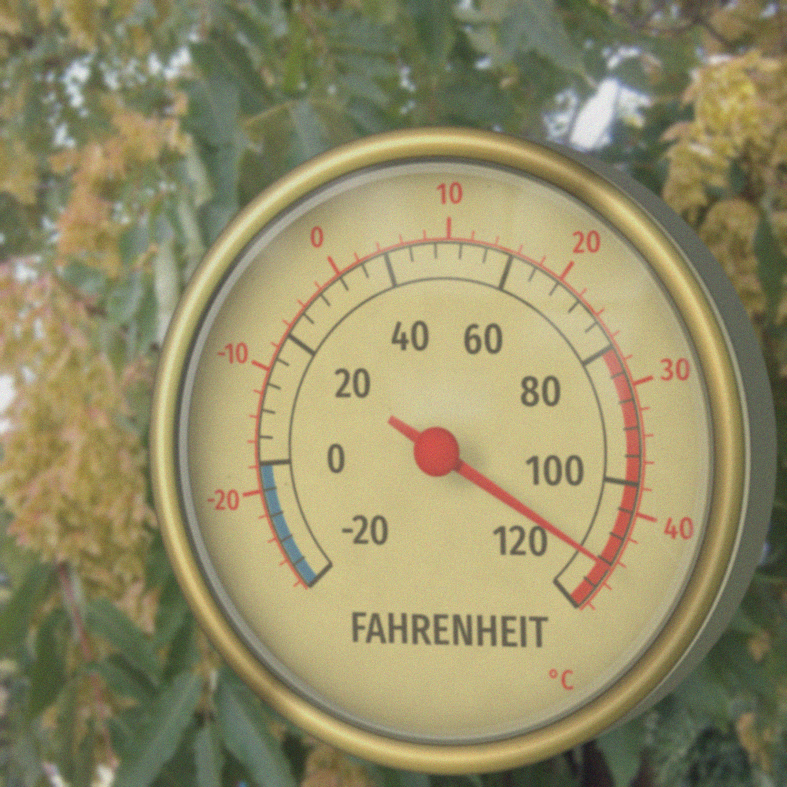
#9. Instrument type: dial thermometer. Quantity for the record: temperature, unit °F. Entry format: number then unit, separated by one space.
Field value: 112 °F
